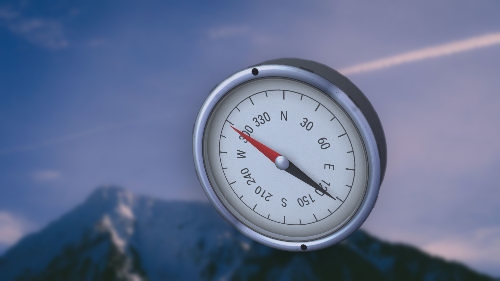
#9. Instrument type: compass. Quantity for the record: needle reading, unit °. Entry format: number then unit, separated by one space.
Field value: 300 °
